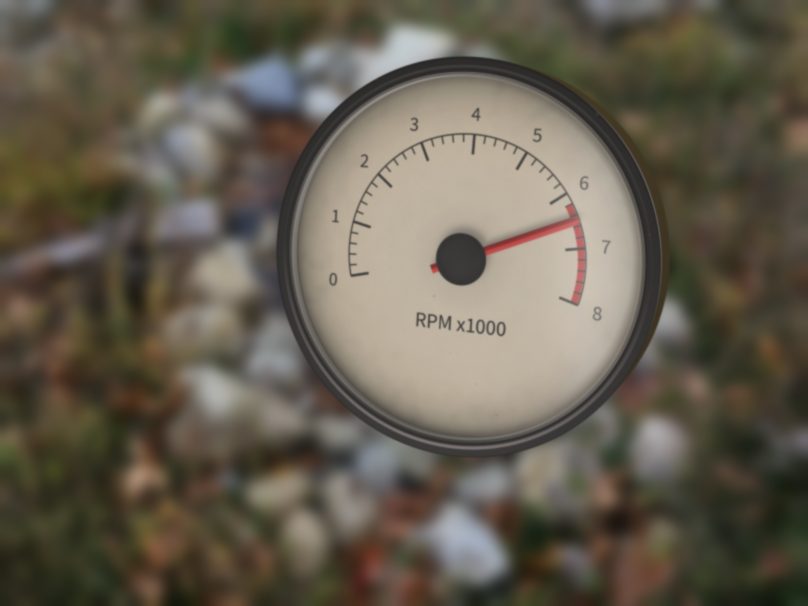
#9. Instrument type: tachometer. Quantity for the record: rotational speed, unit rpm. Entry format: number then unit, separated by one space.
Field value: 6500 rpm
